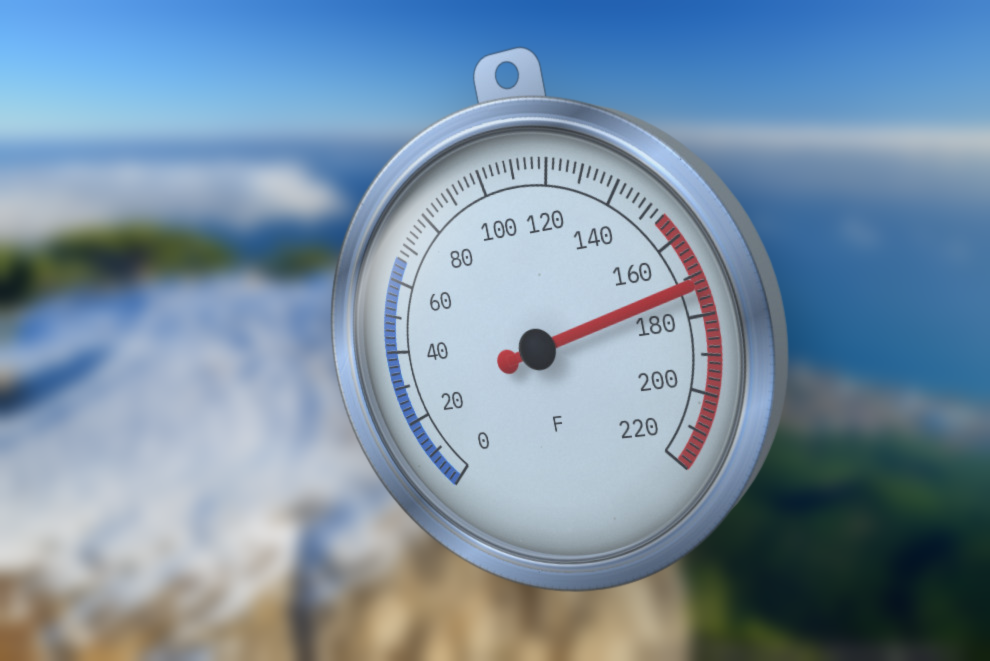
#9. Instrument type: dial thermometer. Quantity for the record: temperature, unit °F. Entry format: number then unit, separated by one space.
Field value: 172 °F
